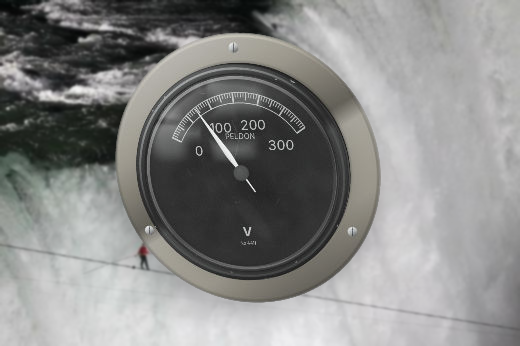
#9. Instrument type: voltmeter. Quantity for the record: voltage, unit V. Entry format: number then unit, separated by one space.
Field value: 75 V
